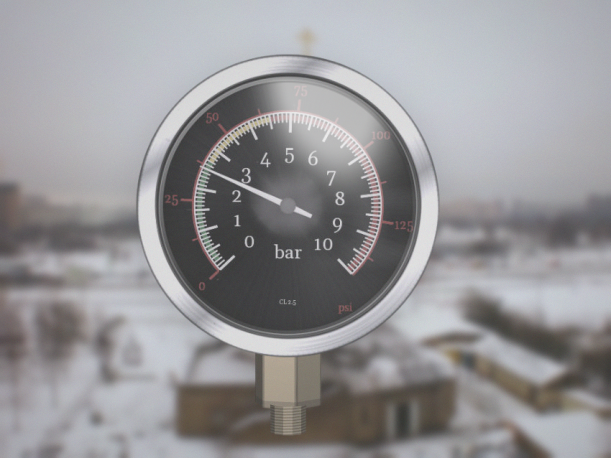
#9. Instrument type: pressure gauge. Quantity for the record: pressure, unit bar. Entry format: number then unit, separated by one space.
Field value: 2.5 bar
